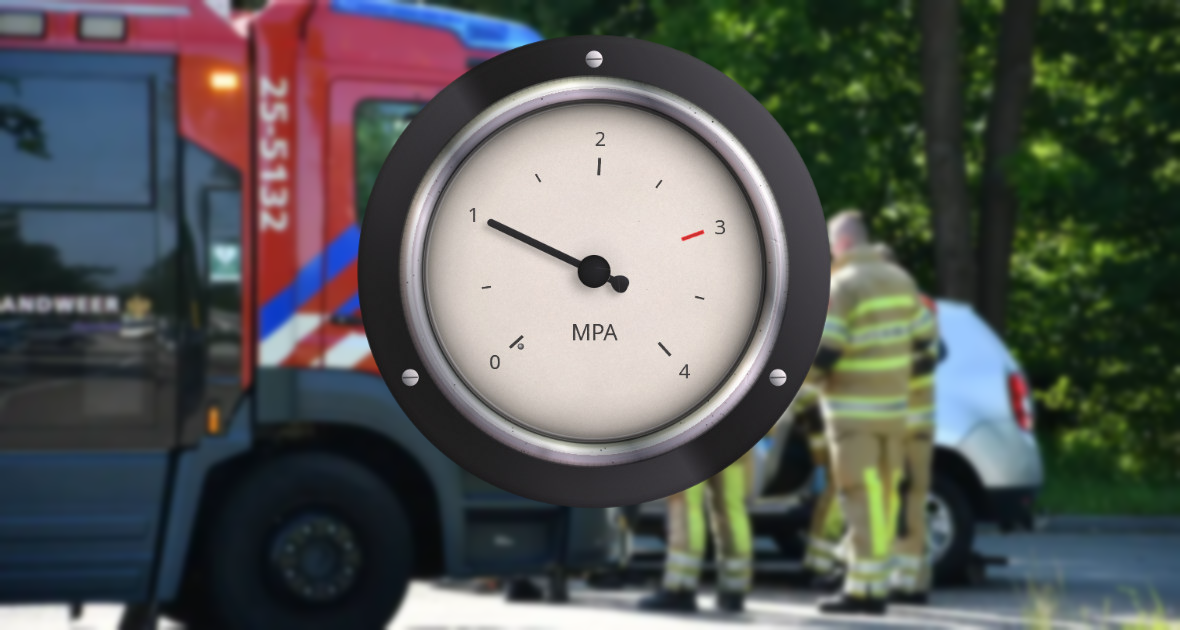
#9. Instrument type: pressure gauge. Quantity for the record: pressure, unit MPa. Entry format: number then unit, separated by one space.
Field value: 1 MPa
